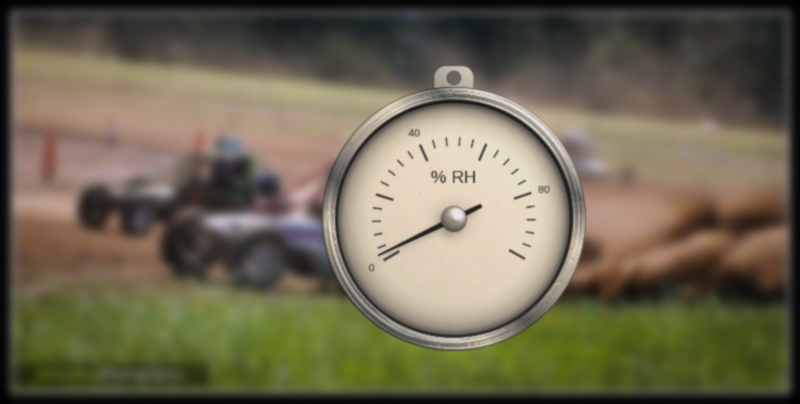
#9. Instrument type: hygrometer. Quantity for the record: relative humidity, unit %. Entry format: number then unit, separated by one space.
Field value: 2 %
